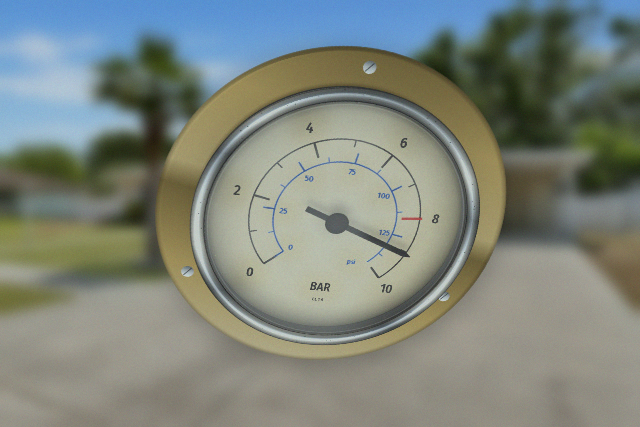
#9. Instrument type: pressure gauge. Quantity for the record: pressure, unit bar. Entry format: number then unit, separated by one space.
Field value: 9 bar
